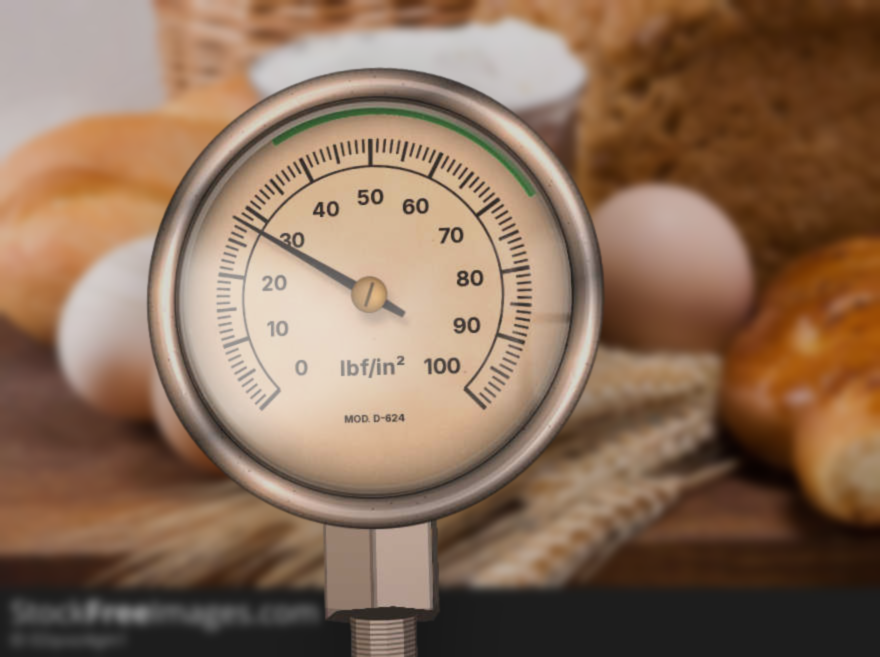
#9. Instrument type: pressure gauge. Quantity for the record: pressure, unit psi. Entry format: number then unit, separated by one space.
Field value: 28 psi
